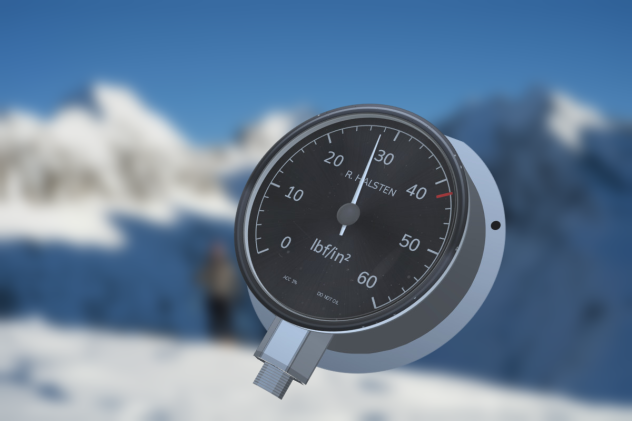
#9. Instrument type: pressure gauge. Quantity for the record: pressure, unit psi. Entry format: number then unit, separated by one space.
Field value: 28 psi
